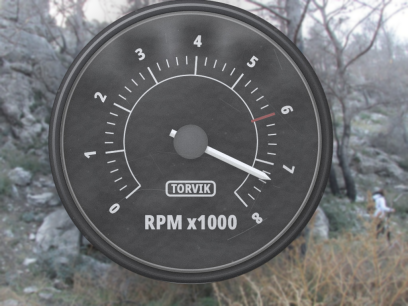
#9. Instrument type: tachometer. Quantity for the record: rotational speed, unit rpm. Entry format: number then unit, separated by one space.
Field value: 7300 rpm
